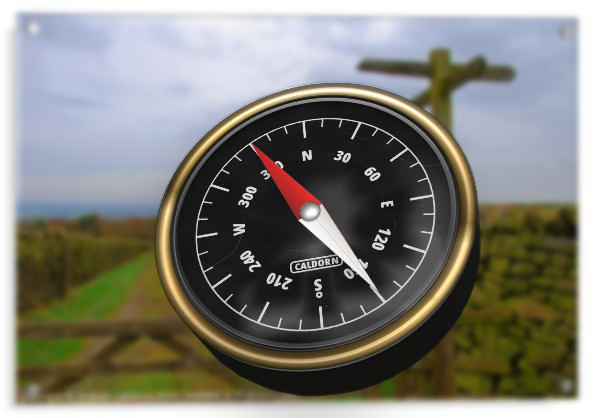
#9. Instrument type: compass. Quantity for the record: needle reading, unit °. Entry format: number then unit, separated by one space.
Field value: 330 °
